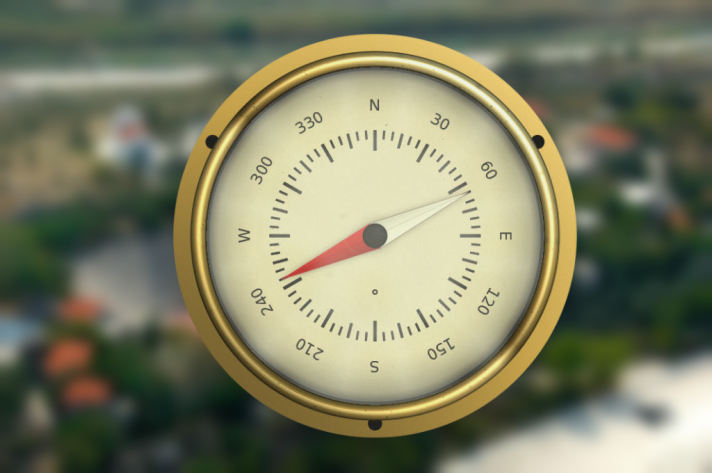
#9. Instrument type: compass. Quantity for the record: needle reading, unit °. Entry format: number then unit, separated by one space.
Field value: 245 °
